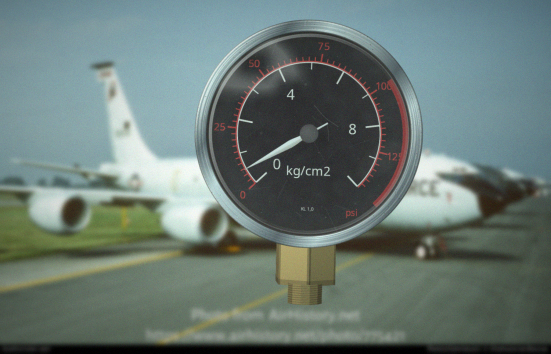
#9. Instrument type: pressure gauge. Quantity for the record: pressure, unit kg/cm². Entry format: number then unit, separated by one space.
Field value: 0.5 kg/cm²
